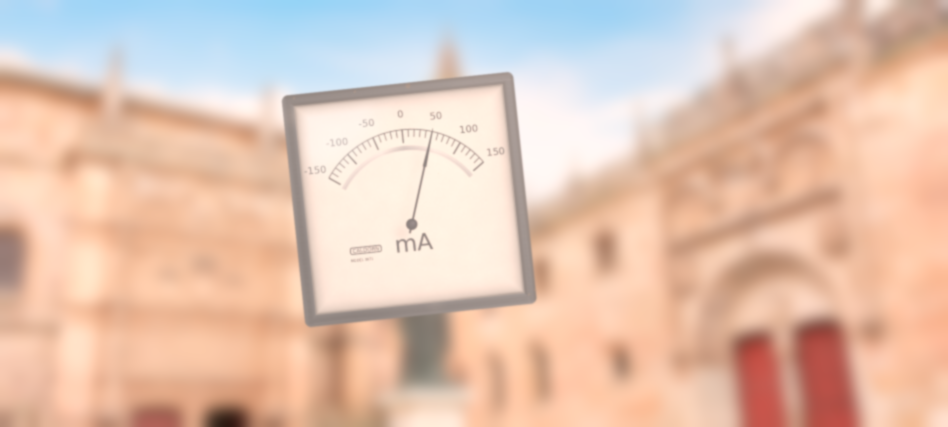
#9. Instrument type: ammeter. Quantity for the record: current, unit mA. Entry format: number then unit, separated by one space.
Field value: 50 mA
